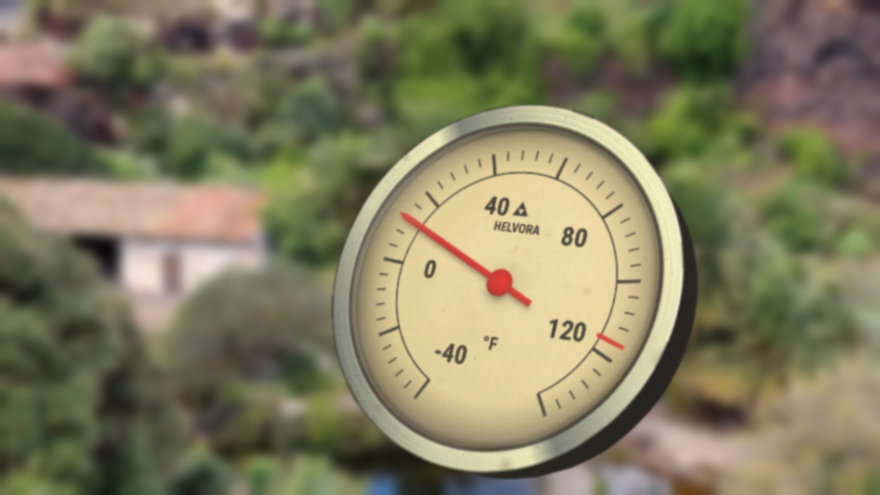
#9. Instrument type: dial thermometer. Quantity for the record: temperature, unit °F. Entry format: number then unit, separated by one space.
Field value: 12 °F
